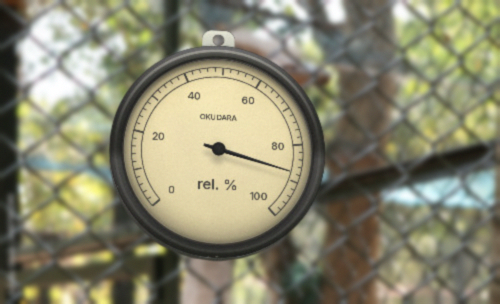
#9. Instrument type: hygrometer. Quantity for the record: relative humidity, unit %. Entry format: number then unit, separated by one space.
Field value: 88 %
